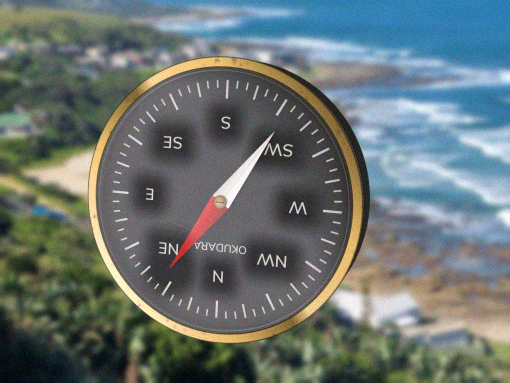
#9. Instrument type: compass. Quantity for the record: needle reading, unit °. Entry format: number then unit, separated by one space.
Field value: 35 °
